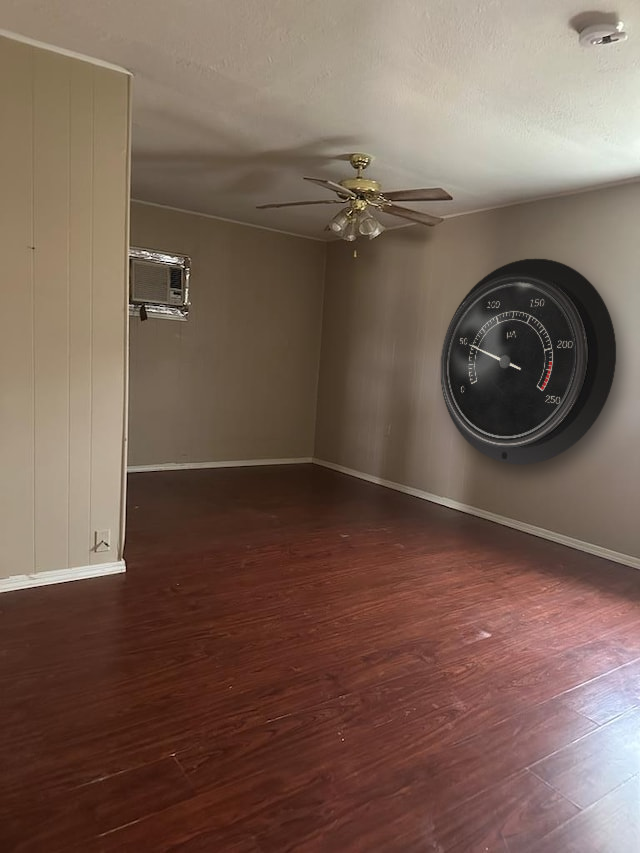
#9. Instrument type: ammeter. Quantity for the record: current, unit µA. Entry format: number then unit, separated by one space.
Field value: 50 µA
